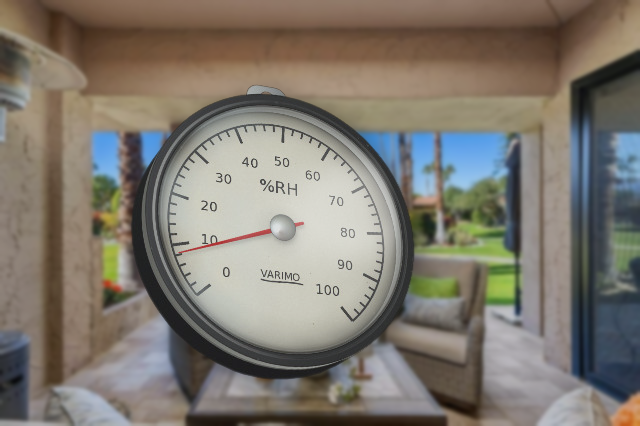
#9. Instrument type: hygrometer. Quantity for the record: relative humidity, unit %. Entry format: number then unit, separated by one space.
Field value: 8 %
